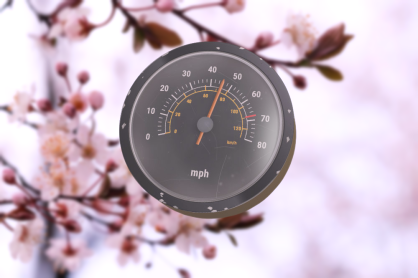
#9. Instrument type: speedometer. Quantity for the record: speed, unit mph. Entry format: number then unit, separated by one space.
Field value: 46 mph
